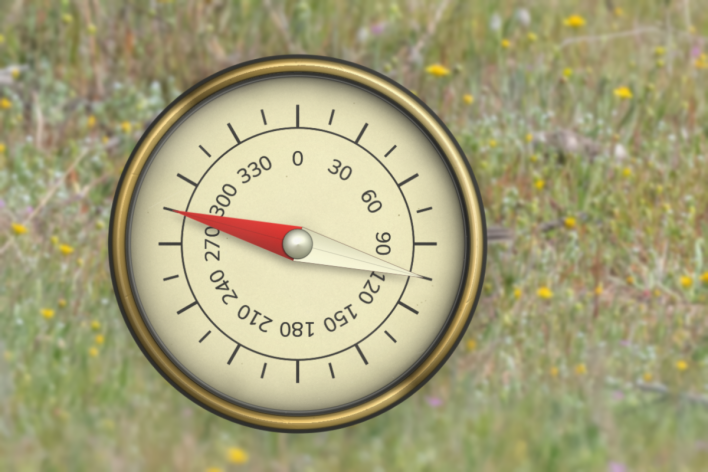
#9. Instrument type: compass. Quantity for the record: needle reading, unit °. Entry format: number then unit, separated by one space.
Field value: 285 °
